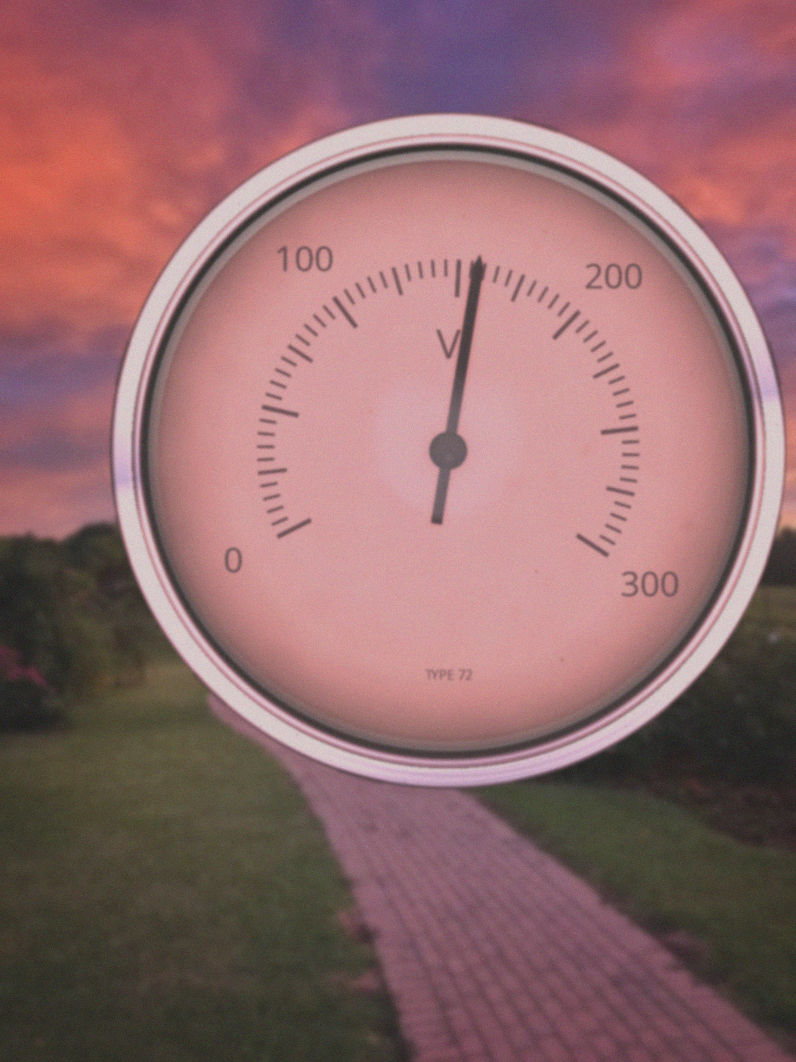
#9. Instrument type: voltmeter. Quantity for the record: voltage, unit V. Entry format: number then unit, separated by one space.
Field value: 157.5 V
